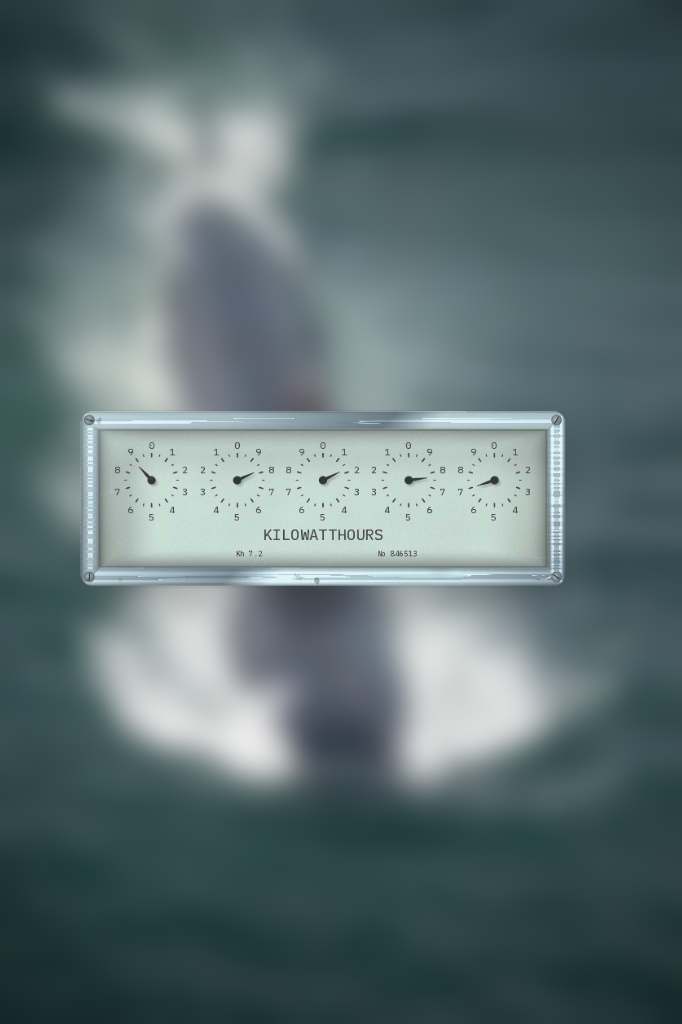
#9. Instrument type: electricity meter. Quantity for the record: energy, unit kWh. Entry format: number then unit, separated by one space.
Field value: 88177 kWh
